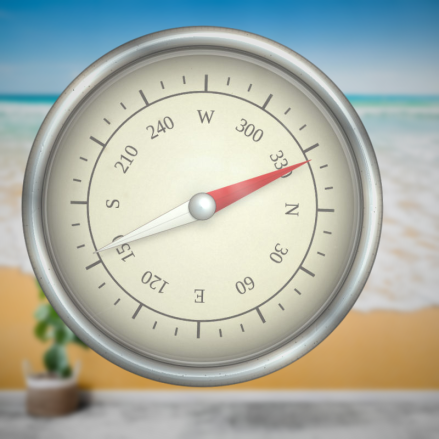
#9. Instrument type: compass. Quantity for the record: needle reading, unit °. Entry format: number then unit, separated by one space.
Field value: 335 °
